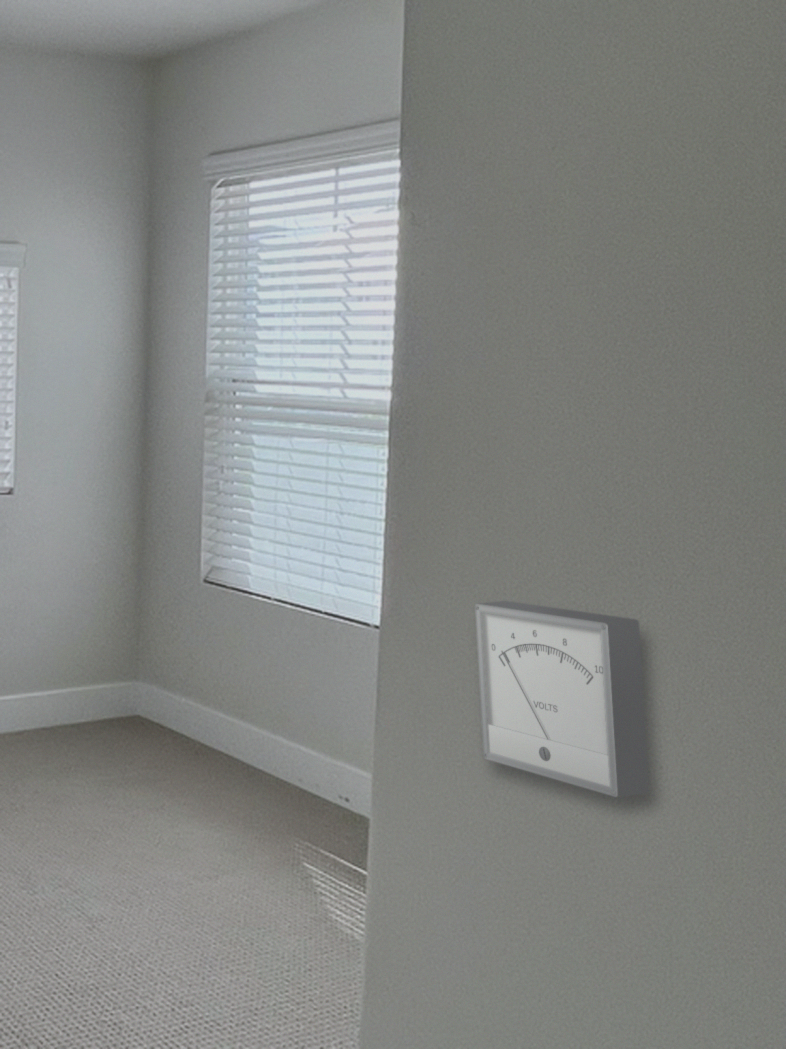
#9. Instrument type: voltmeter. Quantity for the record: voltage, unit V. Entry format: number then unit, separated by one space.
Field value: 2 V
